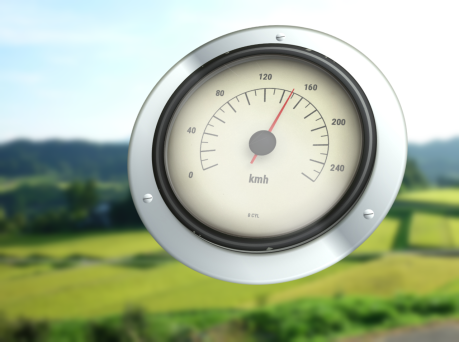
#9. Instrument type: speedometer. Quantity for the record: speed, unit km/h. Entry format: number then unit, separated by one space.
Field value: 150 km/h
